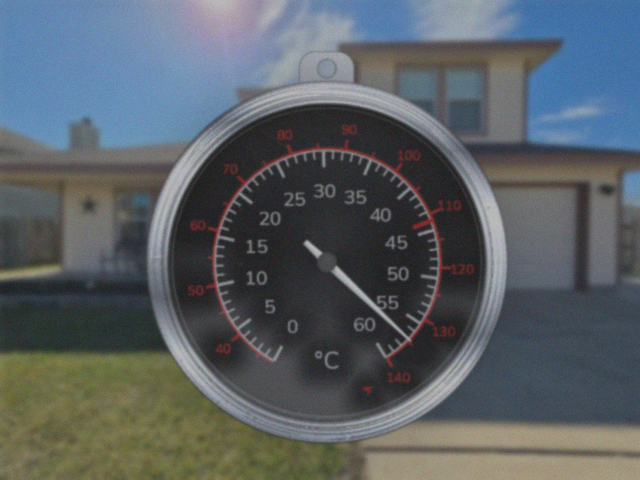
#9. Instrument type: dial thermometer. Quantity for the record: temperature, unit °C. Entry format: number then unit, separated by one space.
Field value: 57 °C
